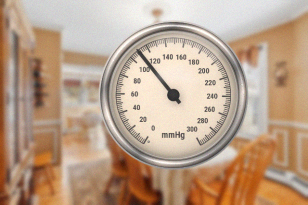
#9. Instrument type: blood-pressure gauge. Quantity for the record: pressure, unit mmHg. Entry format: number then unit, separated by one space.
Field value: 110 mmHg
